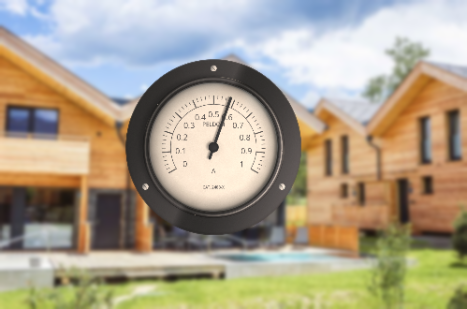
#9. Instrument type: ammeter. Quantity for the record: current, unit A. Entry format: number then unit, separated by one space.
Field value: 0.58 A
